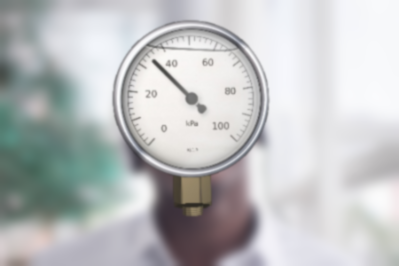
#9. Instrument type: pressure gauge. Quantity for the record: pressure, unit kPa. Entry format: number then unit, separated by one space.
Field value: 34 kPa
